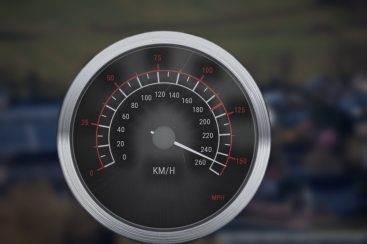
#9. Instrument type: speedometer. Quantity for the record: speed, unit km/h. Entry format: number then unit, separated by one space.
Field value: 250 km/h
